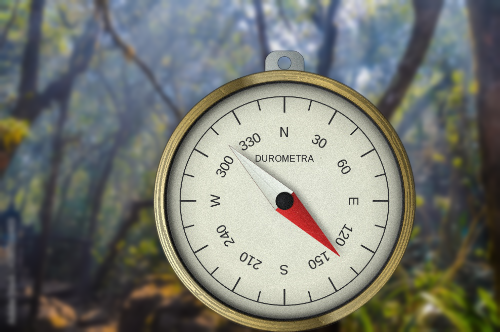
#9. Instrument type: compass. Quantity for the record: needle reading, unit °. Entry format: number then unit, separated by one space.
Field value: 135 °
